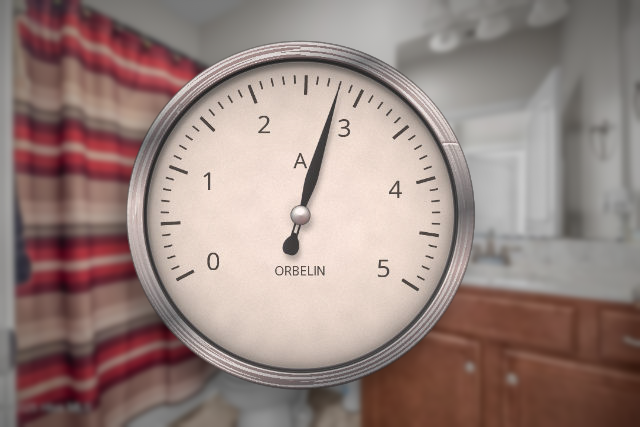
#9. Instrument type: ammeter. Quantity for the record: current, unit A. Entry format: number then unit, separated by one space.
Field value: 2.8 A
